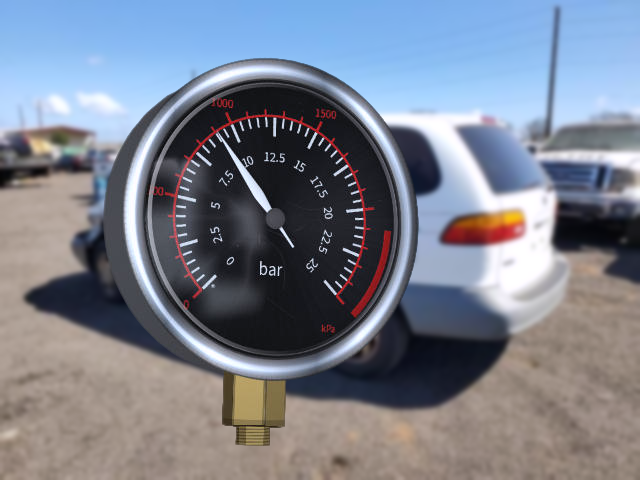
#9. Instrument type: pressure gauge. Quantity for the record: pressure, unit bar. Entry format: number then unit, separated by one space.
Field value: 9 bar
